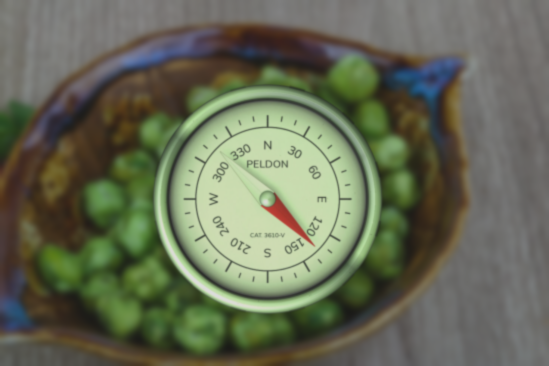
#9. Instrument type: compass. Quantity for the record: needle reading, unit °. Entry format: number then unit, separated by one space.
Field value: 135 °
